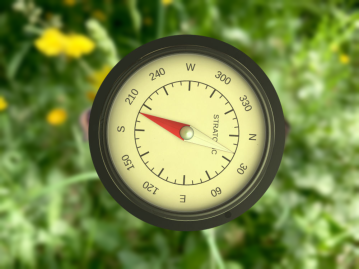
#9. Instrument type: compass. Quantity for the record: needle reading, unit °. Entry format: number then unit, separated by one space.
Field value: 200 °
